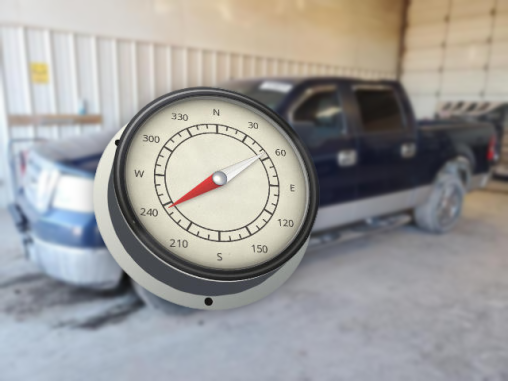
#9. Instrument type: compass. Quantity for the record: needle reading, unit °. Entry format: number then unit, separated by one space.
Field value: 235 °
